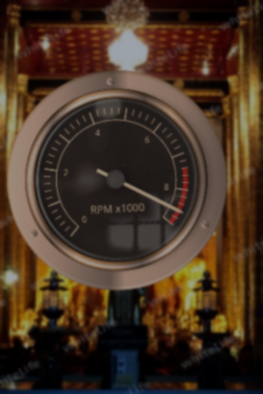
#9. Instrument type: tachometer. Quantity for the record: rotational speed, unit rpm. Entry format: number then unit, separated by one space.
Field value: 8600 rpm
